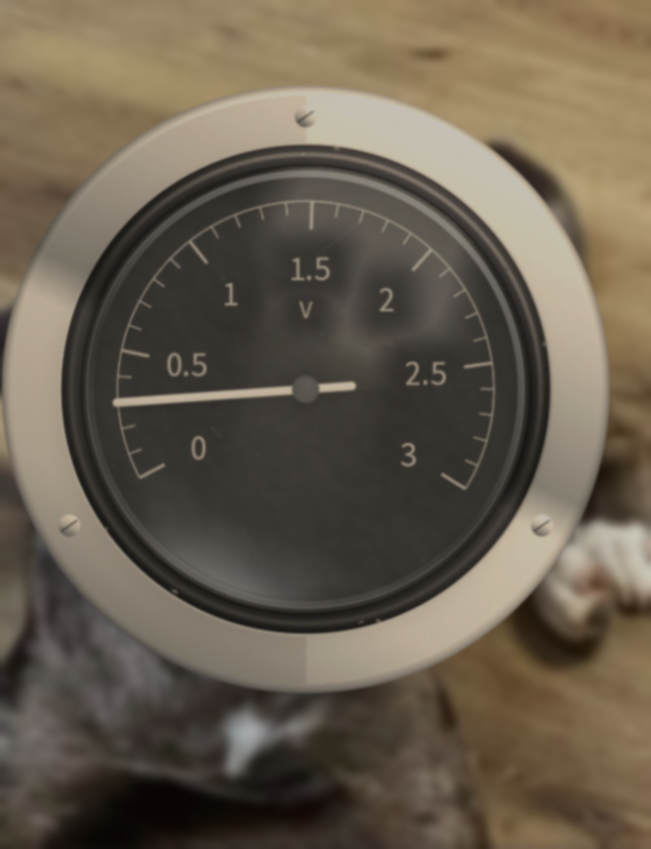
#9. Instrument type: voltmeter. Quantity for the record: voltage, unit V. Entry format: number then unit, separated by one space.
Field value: 0.3 V
